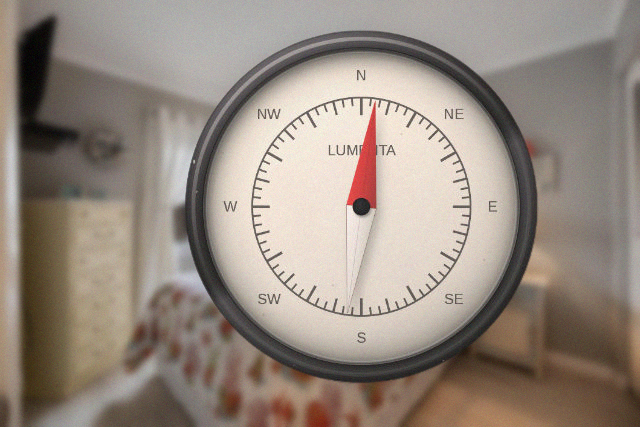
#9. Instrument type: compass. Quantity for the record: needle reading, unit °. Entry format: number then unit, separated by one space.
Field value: 7.5 °
